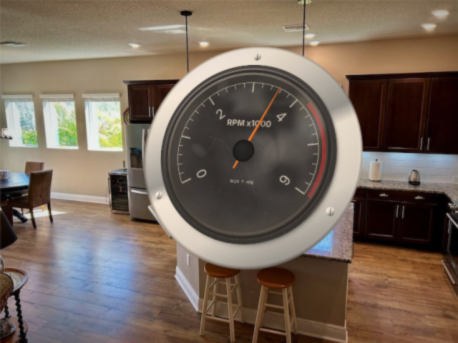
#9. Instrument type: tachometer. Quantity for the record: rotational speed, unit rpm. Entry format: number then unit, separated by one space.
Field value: 3600 rpm
